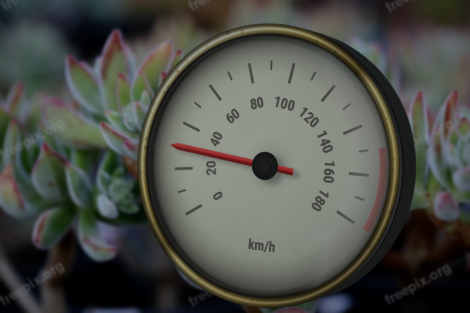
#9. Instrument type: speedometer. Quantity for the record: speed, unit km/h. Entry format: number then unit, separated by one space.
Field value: 30 km/h
